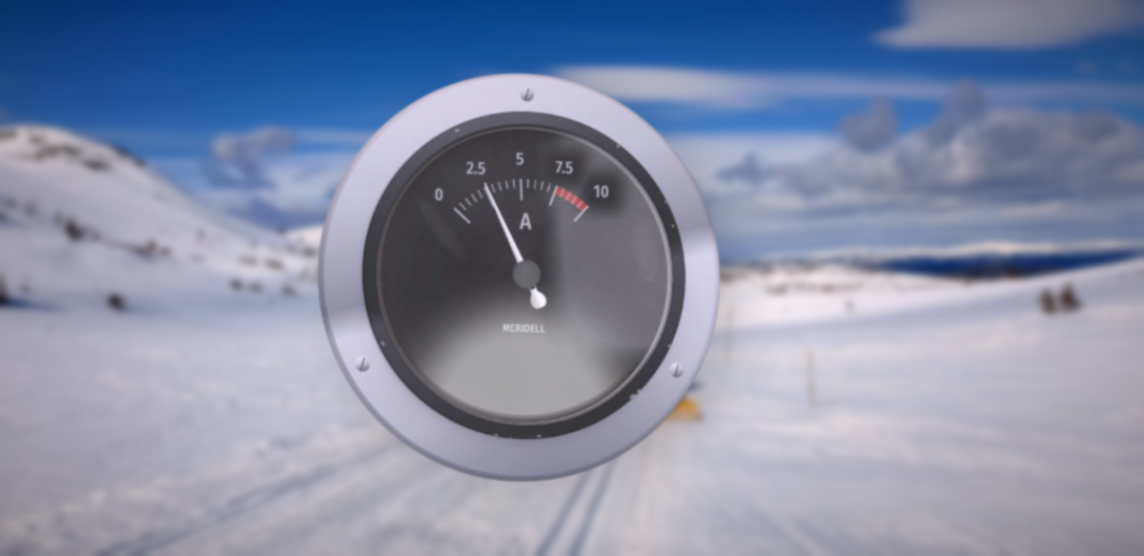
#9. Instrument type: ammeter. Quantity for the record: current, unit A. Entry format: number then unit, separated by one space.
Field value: 2.5 A
